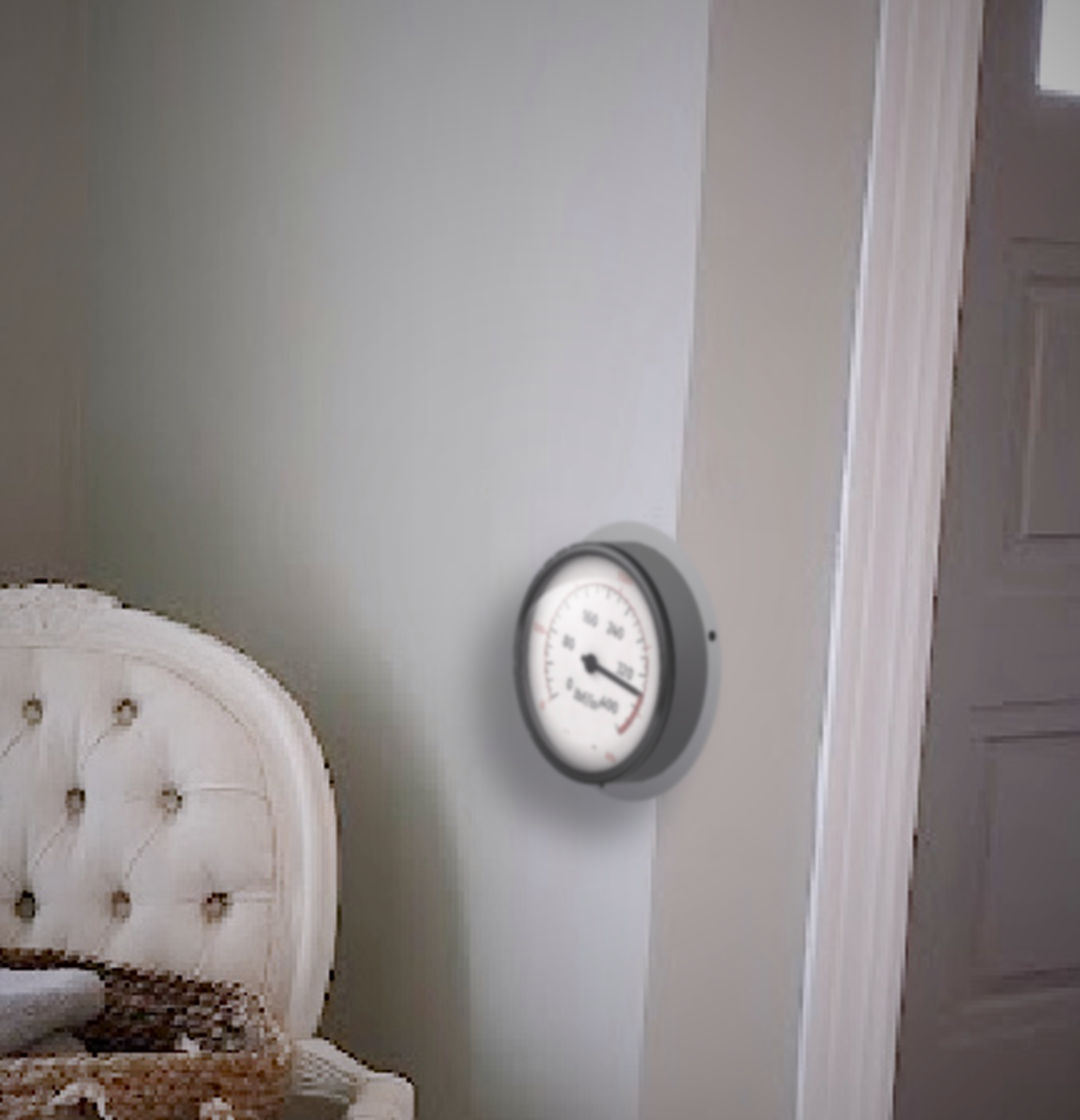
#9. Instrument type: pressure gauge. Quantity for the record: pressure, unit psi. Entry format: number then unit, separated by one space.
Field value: 340 psi
